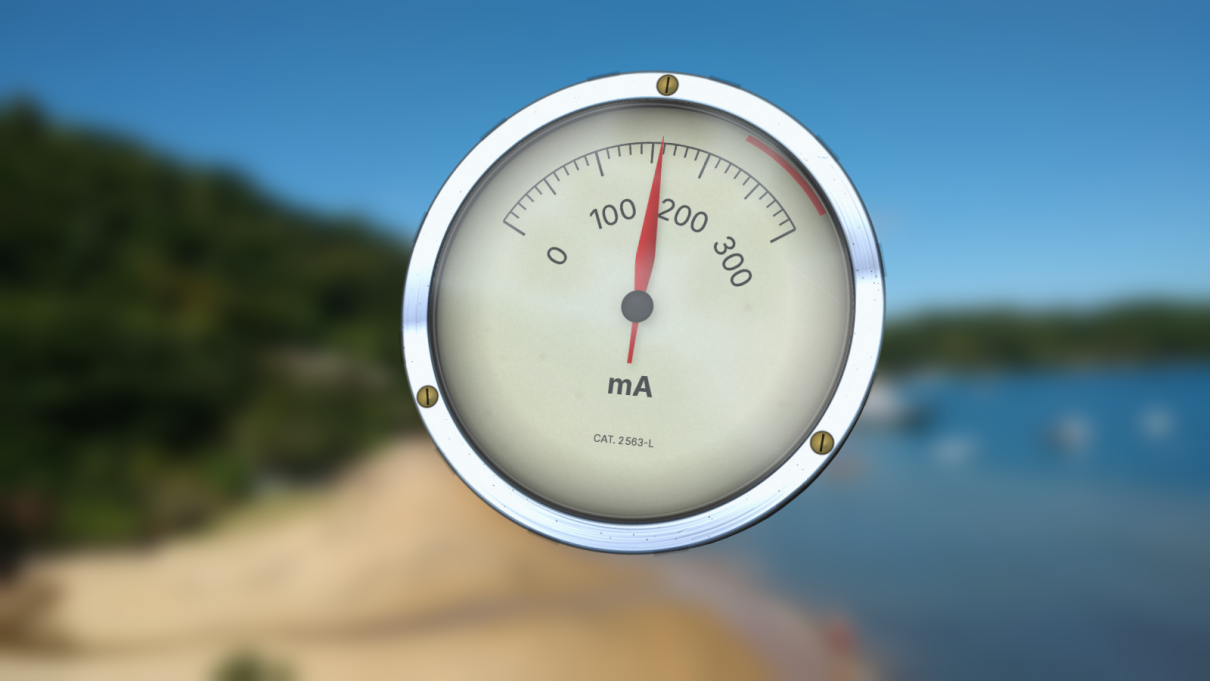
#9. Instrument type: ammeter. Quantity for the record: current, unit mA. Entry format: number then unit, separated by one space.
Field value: 160 mA
